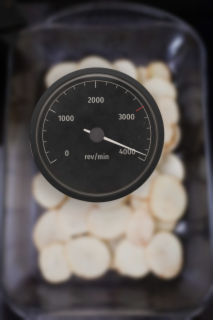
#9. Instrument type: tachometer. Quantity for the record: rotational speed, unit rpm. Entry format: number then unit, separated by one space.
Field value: 3900 rpm
